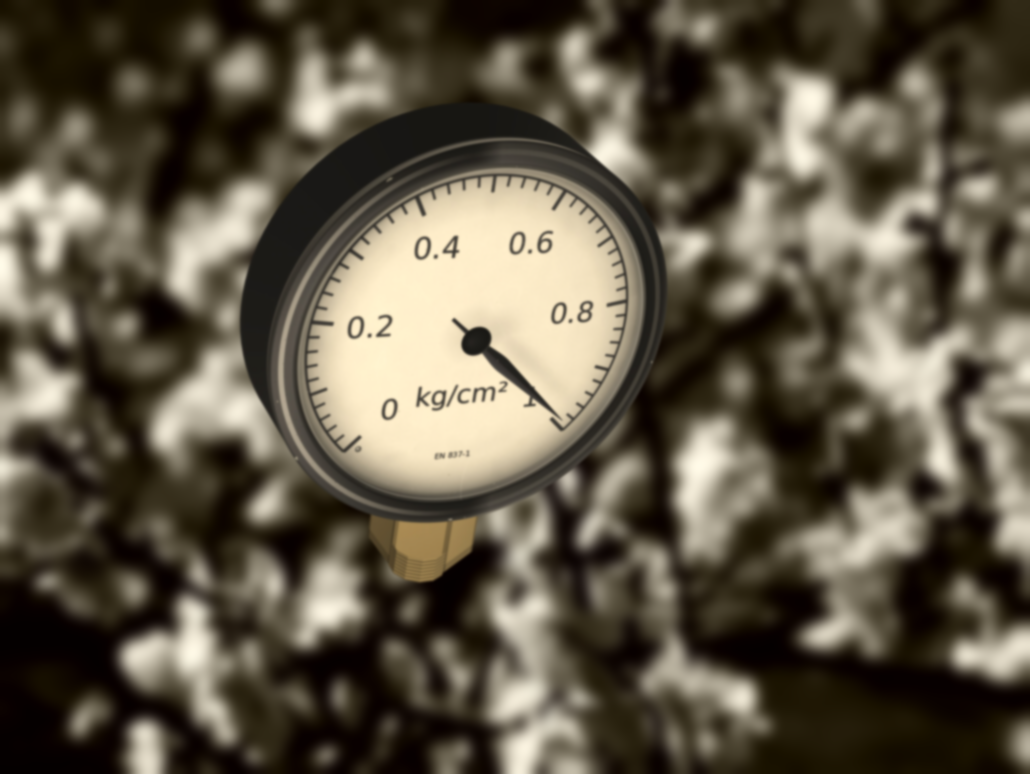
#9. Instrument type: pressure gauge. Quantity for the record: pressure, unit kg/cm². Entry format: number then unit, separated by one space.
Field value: 0.99 kg/cm²
